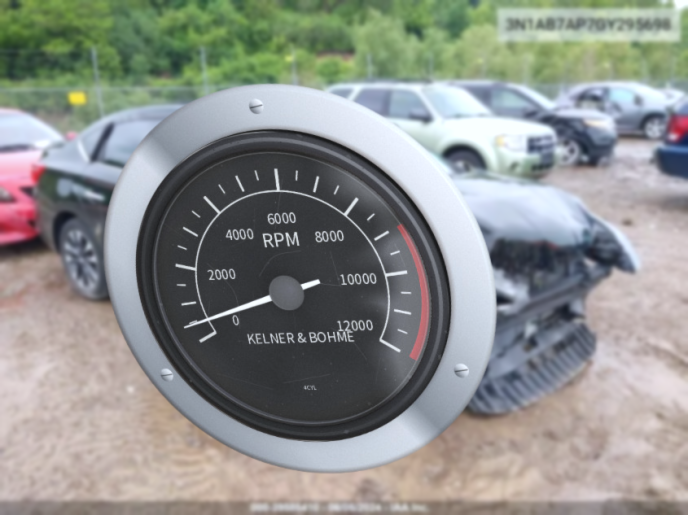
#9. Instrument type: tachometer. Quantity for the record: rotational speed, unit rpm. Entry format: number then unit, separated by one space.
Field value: 500 rpm
